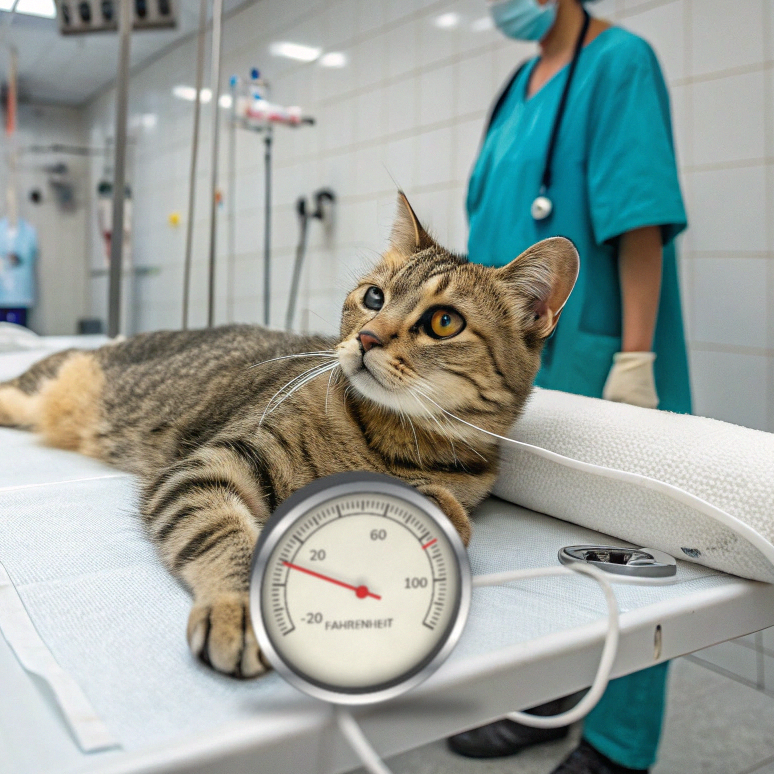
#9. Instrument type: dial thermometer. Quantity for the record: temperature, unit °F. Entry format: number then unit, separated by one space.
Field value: 10 °F
